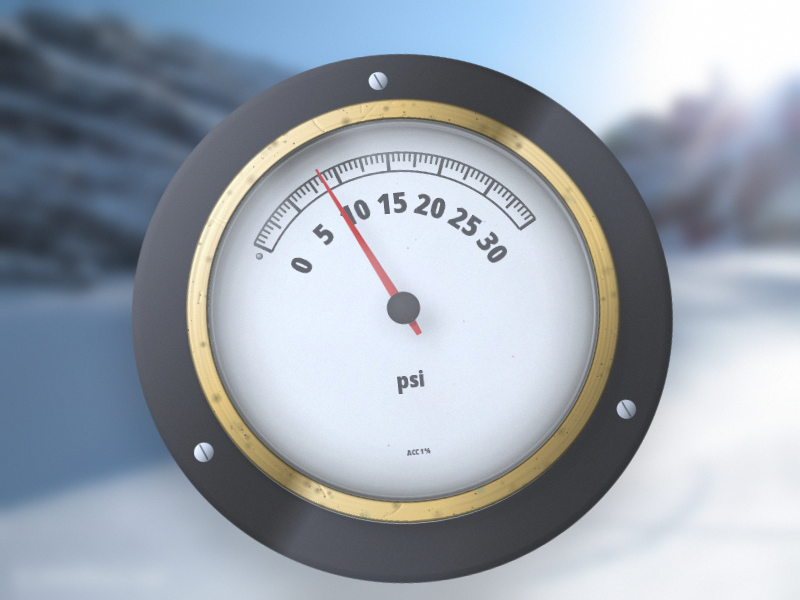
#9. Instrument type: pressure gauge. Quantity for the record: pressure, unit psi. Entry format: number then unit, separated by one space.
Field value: 8.5 psi
